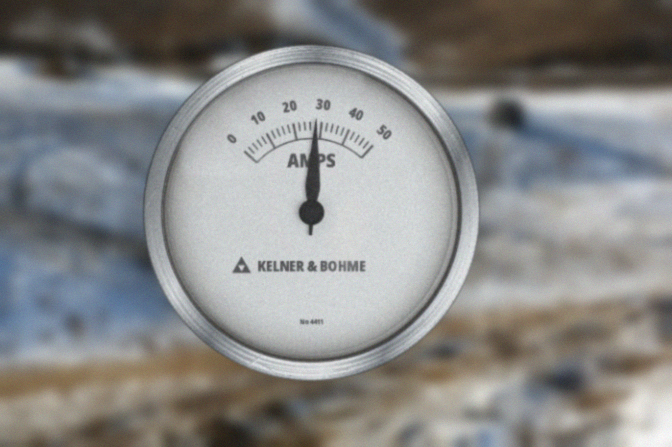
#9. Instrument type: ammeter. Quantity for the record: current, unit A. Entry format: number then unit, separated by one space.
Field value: 28 A
